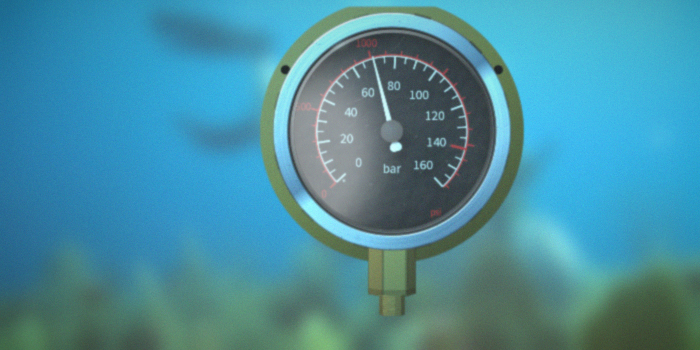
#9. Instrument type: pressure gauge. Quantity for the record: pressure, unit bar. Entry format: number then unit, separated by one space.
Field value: 70 bar
